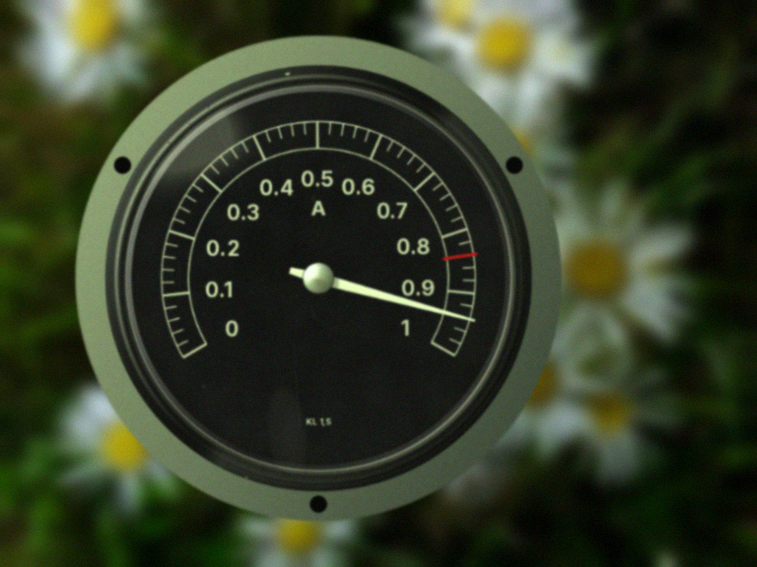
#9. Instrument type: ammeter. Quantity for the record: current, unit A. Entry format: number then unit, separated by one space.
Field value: 0.94 A
